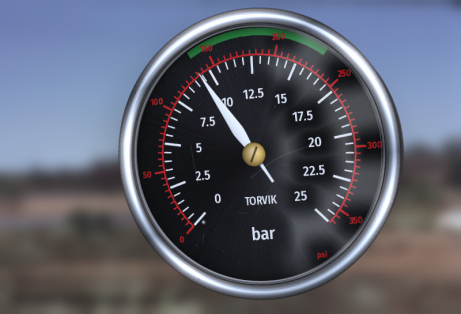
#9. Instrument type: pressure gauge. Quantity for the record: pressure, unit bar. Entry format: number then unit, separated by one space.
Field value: 9.5 bar
